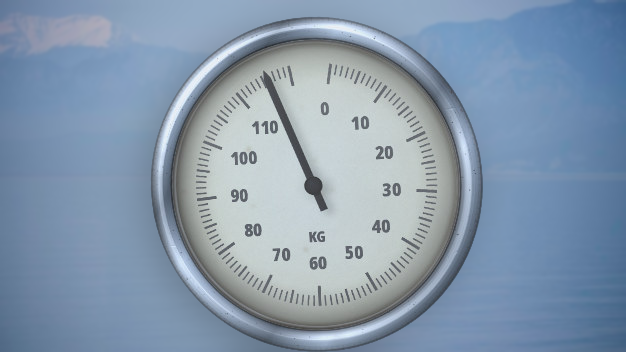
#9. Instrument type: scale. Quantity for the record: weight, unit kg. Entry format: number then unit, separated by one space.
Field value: 116 kg
